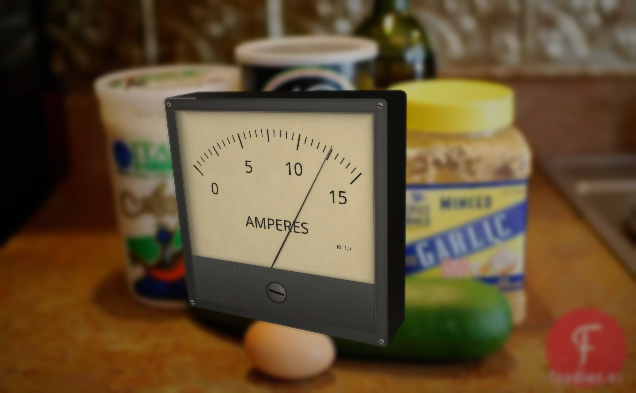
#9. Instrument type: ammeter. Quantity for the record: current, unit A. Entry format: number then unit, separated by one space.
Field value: 12.5 A
